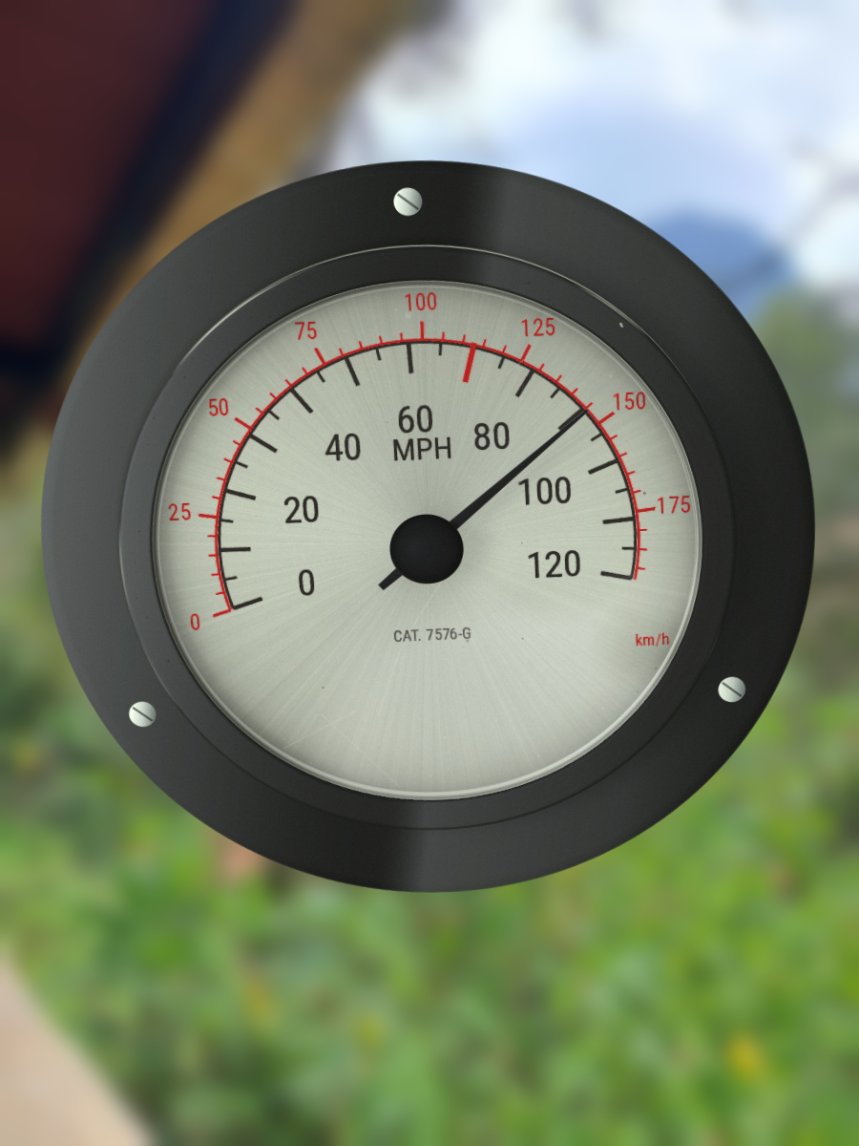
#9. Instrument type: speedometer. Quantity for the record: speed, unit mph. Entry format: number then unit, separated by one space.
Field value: 90 mph
